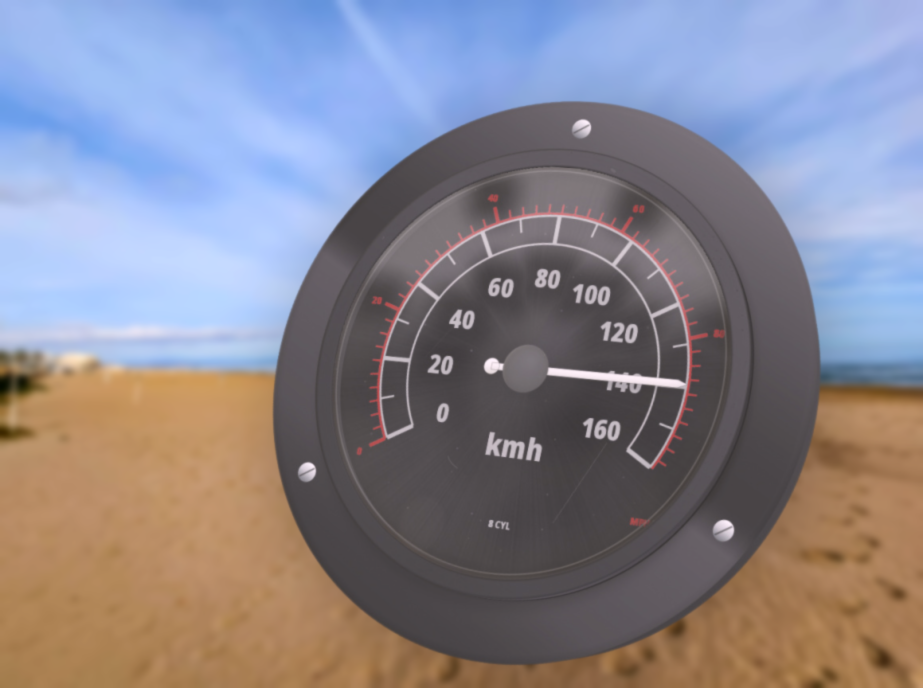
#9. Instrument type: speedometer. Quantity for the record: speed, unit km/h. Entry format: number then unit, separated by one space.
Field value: 140 km/h
